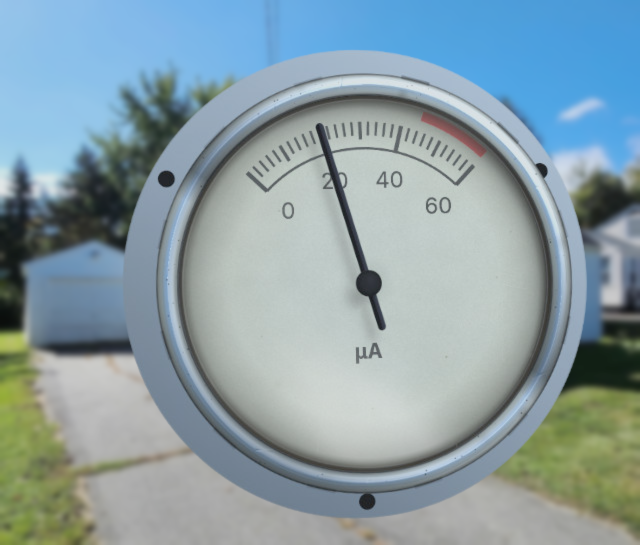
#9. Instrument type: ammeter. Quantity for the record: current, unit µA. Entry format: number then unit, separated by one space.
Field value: 20 µA
